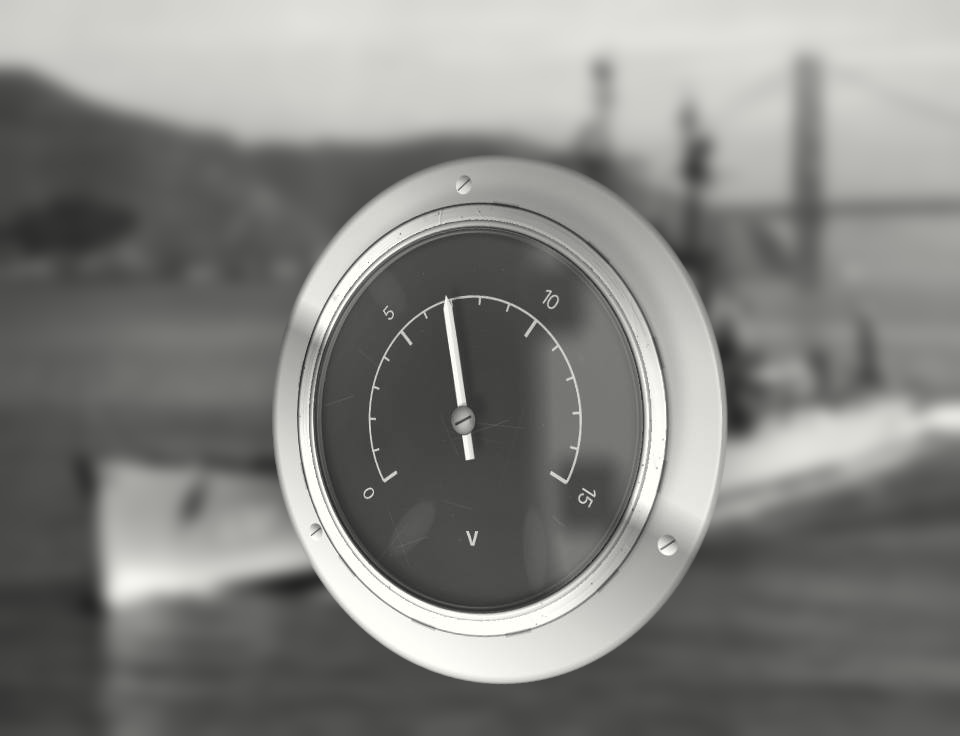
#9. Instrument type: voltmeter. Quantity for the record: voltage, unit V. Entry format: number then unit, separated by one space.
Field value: 7 V
